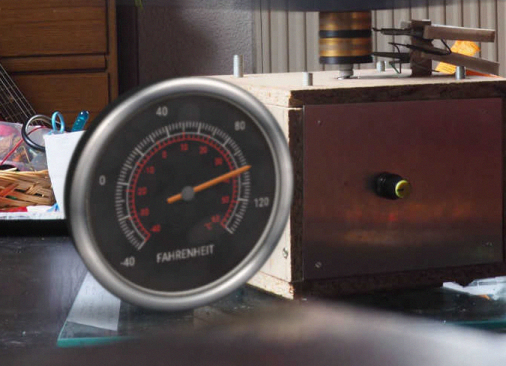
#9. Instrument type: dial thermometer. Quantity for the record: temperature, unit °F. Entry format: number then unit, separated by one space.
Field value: 100 °F
